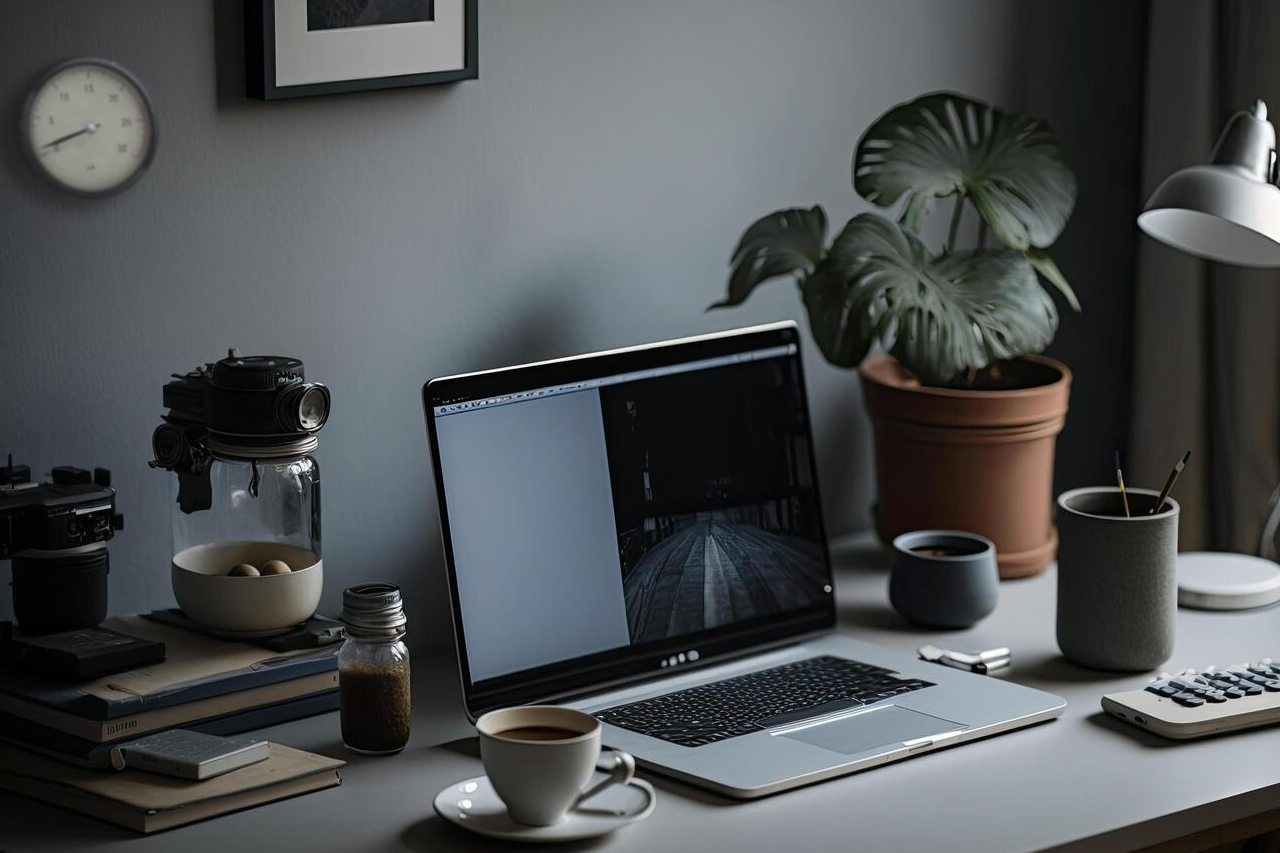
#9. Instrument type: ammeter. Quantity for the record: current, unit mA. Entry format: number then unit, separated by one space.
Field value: 1 mA
